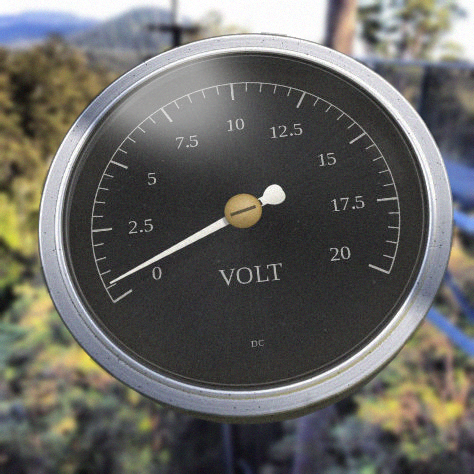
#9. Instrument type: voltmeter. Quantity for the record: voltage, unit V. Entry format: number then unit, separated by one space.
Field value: 0.5 V
